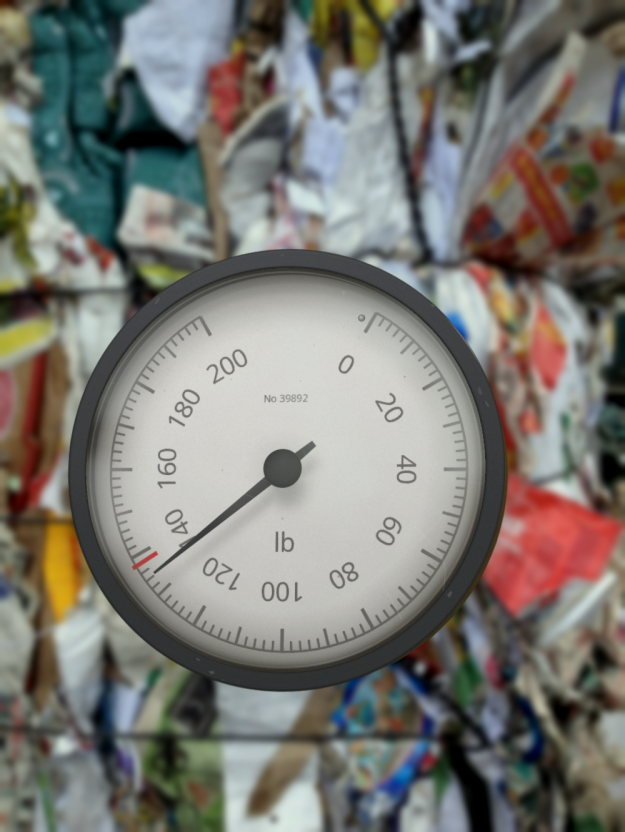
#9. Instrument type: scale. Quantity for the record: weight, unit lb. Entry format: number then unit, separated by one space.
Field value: 134 lb
